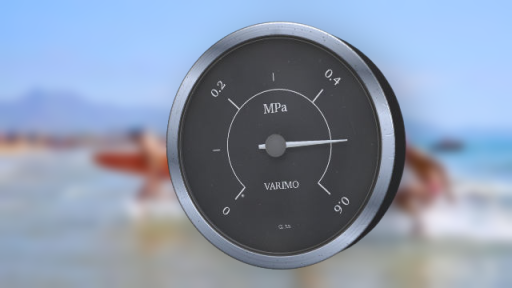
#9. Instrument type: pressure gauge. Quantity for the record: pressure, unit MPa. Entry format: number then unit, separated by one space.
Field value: 0.5 MPa
